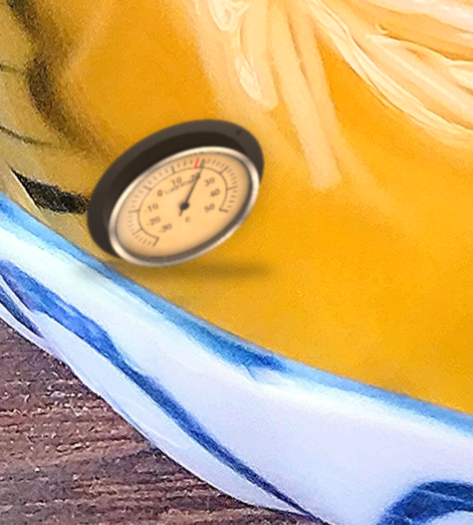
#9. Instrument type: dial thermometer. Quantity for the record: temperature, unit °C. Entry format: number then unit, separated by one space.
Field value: 20 °C
